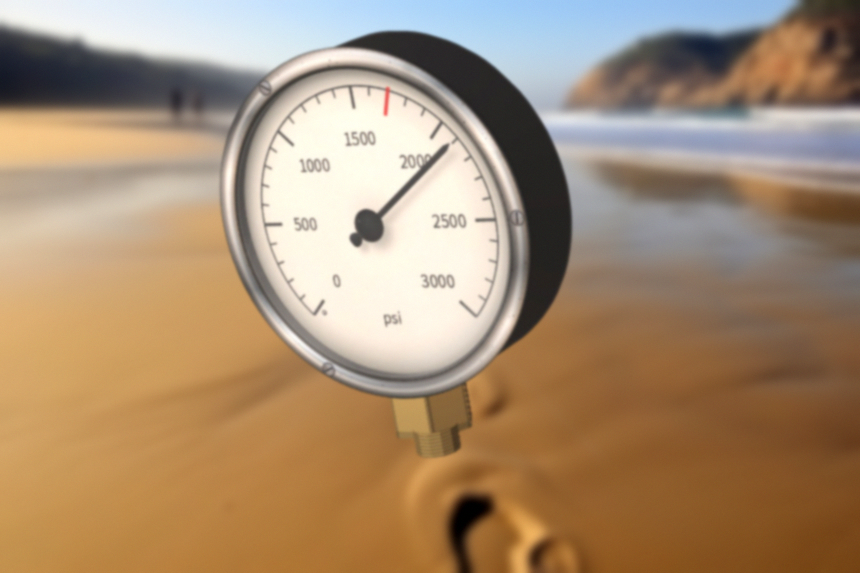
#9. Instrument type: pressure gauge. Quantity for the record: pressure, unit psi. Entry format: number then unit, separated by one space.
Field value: 2100 psi
